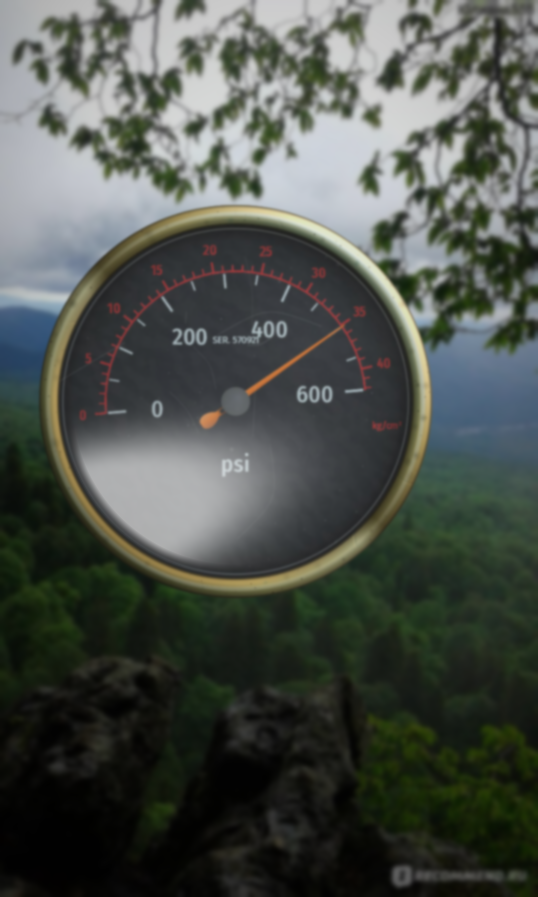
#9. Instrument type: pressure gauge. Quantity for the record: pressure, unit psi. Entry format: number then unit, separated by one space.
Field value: 500 psi
